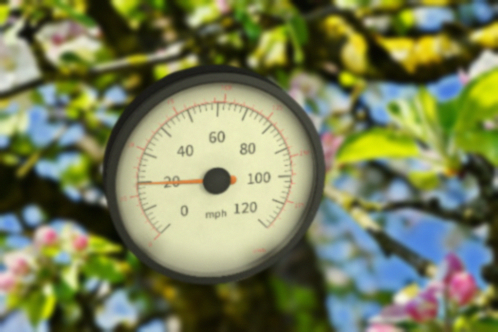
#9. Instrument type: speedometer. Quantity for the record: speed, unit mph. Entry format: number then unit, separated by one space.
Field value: 20 mph
